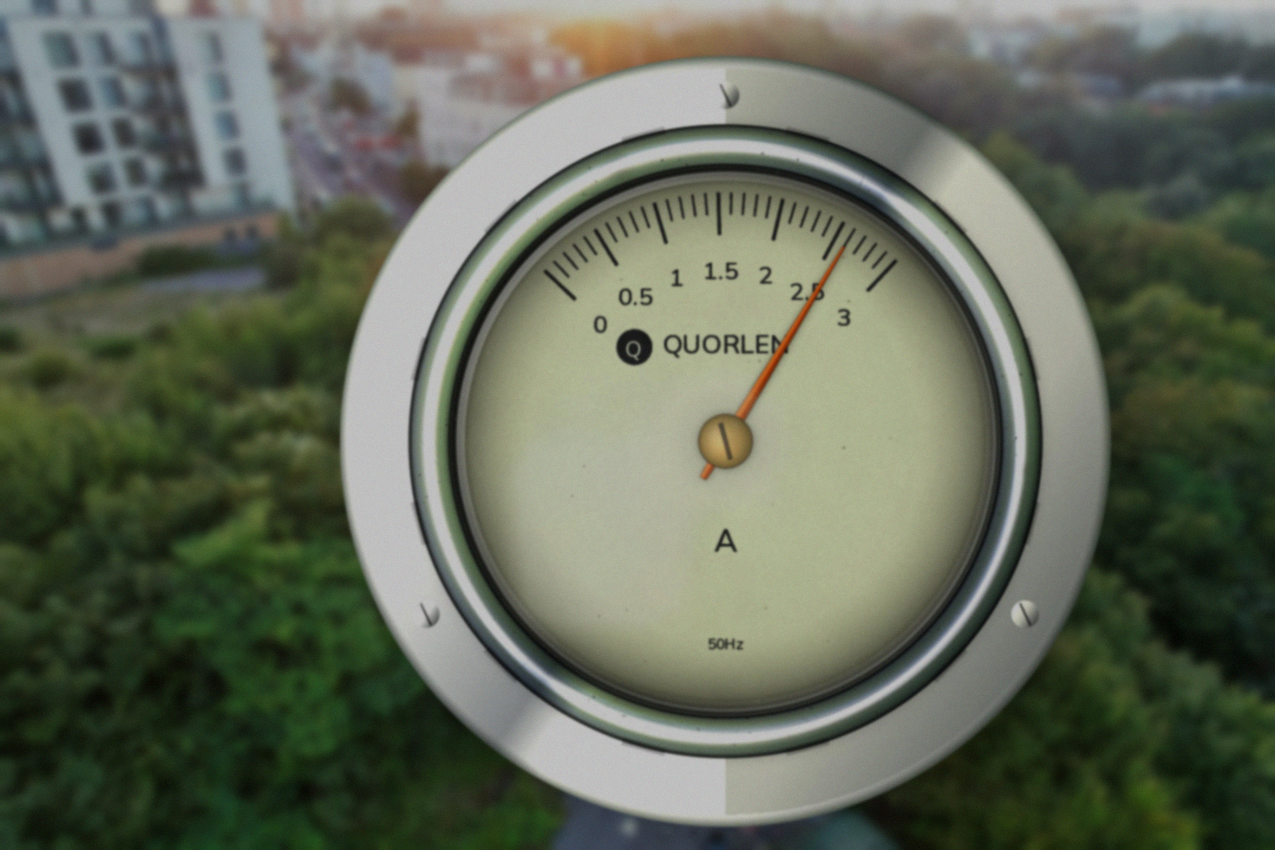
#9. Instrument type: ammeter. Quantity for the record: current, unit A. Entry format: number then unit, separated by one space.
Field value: 2.6 A
